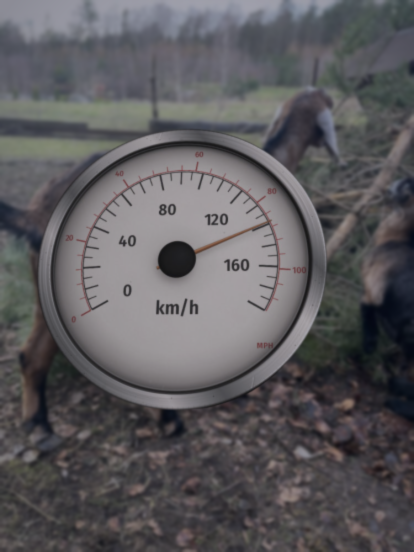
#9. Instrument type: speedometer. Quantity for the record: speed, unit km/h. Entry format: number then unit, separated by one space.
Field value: 140 km/h
